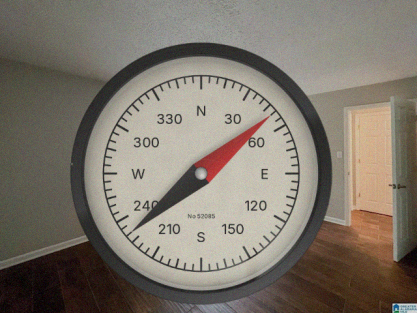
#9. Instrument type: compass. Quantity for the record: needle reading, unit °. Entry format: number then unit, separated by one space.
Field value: 50 °
